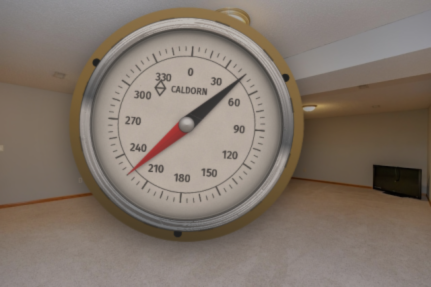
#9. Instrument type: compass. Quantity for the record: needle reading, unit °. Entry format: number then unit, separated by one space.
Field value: 225 °
